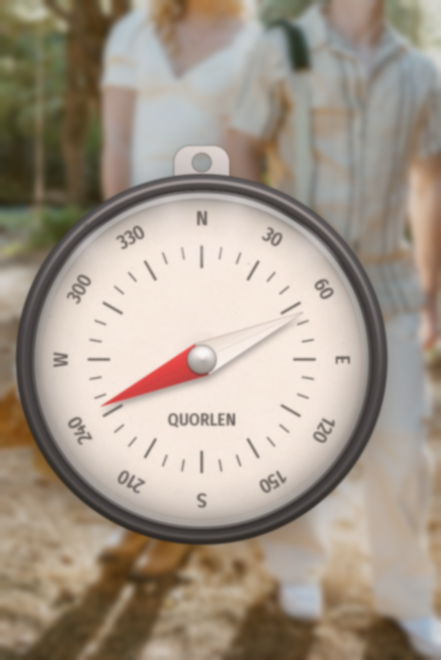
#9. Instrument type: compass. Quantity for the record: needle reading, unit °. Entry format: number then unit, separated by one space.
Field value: 245 °
